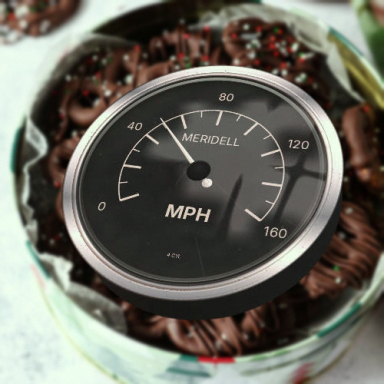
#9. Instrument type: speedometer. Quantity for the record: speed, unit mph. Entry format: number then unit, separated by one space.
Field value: 50 mph
